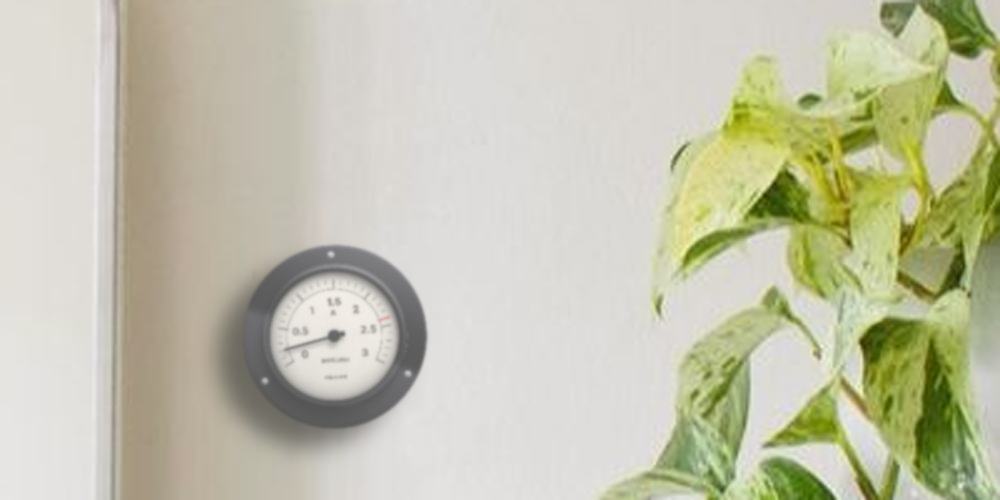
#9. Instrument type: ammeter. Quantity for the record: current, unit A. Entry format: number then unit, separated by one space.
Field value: 0.2 A
